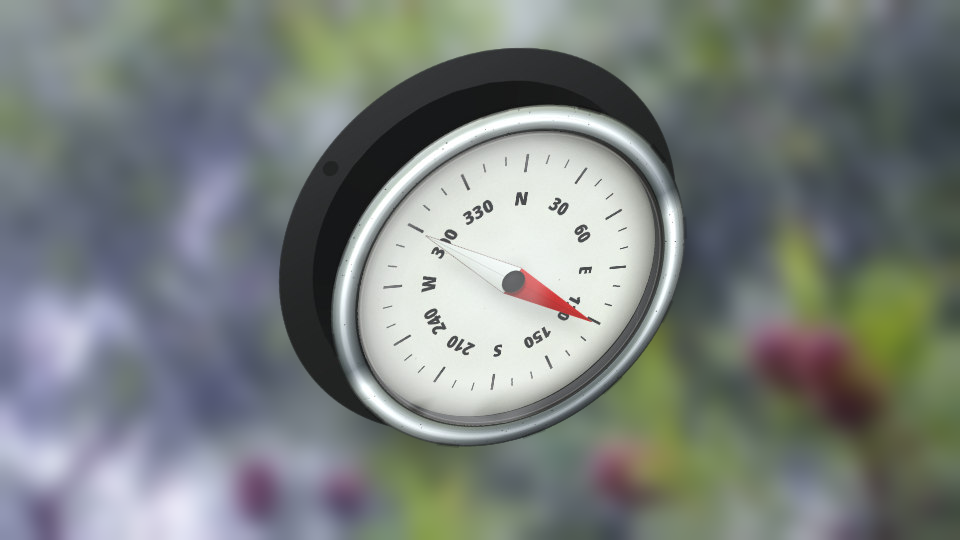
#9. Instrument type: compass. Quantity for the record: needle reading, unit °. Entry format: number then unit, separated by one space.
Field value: 120 °
